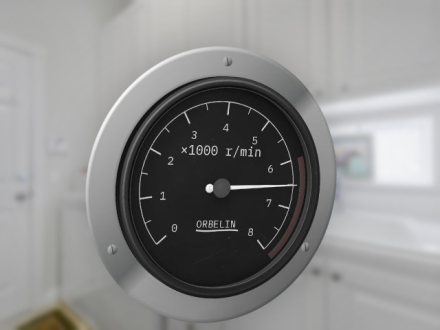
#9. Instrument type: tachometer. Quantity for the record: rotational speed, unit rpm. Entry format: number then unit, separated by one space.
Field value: 6500 rpm
